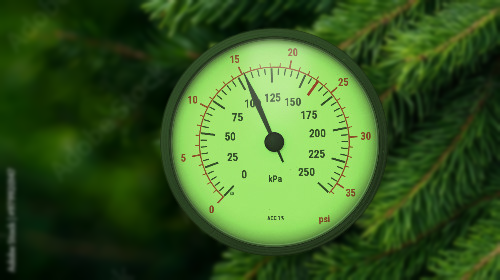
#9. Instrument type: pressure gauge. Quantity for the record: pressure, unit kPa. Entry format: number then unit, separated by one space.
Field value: 105 kPa
